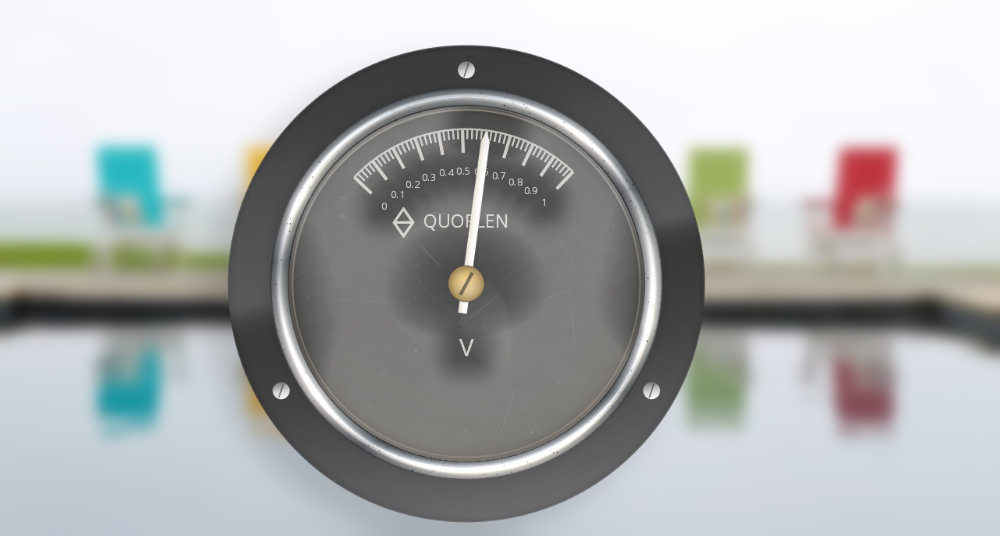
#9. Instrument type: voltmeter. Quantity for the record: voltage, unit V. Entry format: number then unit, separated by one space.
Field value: 0.6 V
